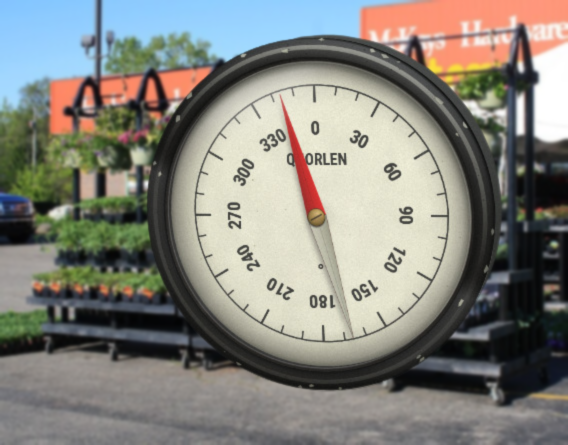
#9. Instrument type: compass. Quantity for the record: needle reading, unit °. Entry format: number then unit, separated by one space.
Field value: 345 °
